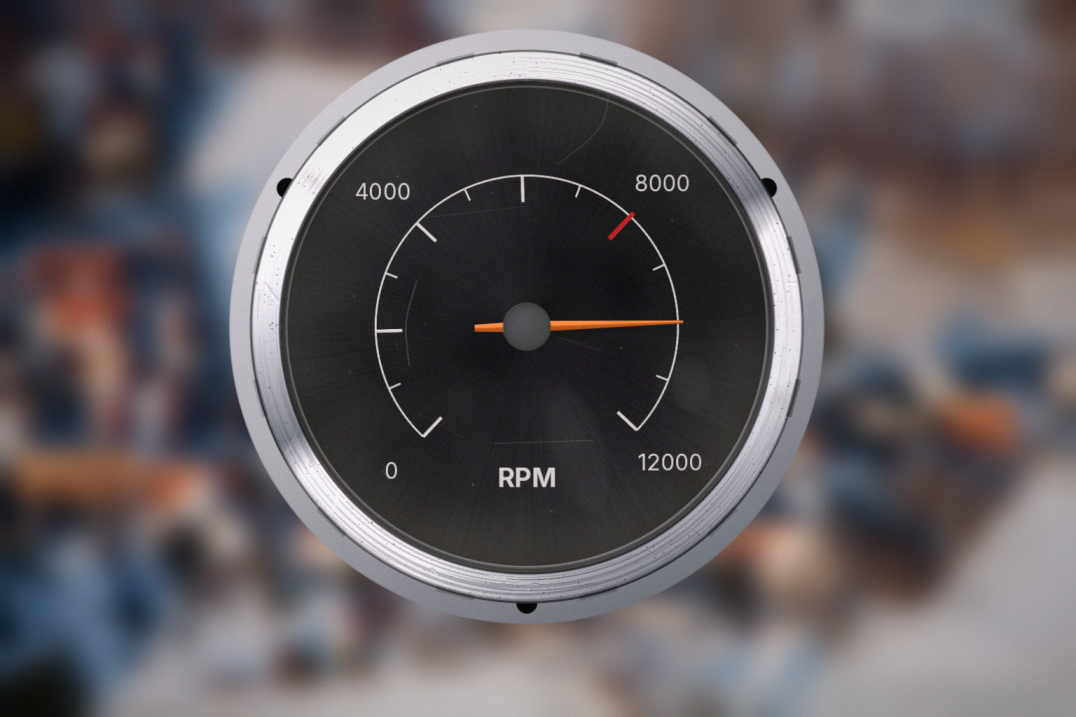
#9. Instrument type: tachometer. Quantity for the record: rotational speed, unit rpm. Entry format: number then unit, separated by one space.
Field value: 10000 rpm
